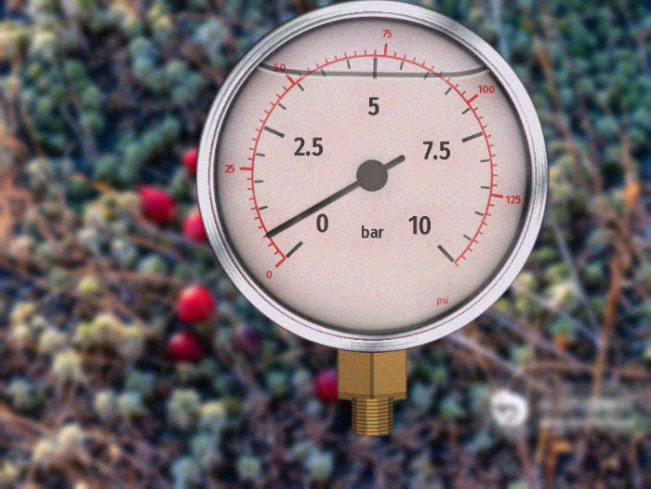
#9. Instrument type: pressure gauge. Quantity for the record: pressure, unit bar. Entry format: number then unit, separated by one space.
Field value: 0.5 bar
